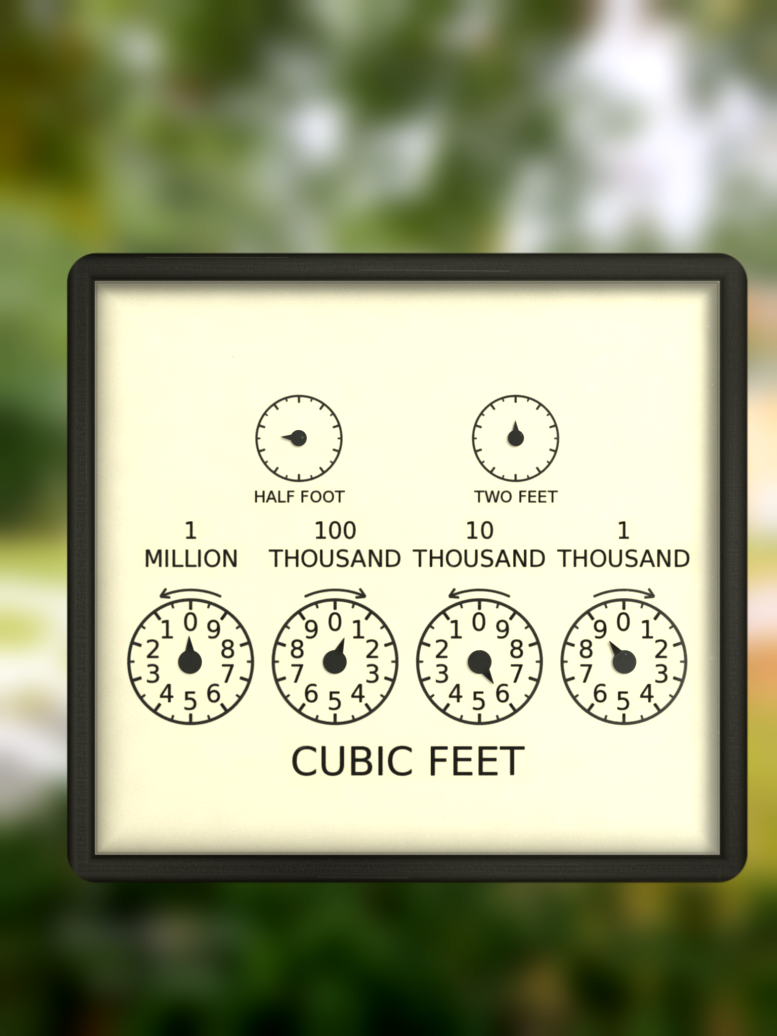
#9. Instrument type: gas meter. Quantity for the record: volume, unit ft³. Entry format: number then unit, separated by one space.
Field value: 5900 ft³
